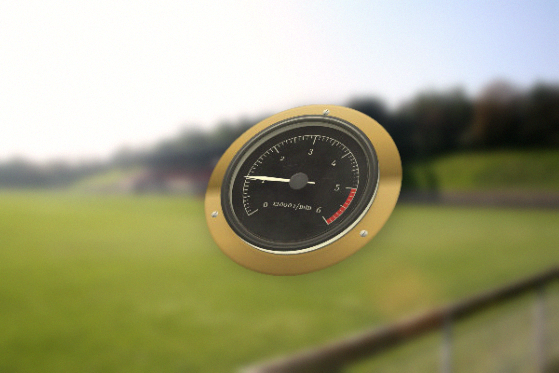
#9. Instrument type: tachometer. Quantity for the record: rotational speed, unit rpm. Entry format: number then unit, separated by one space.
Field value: 1000 rpm
